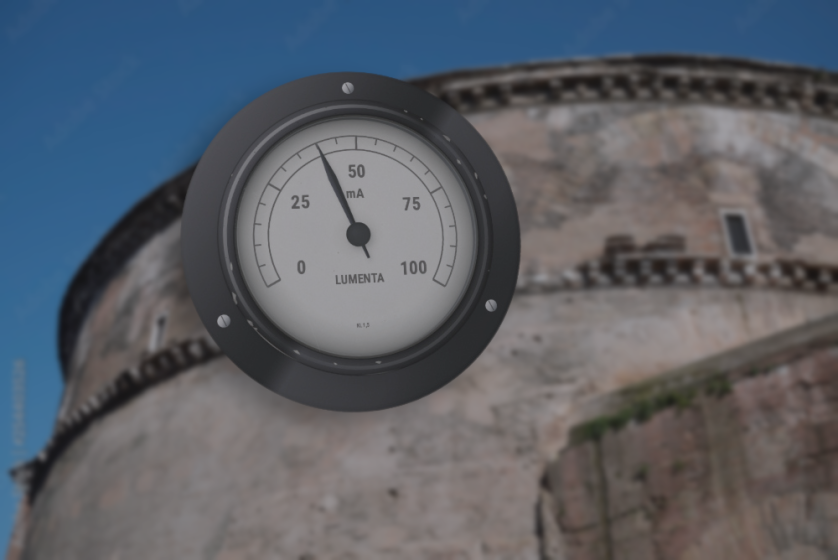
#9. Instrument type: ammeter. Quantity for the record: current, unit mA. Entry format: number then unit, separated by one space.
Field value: 40 mA
